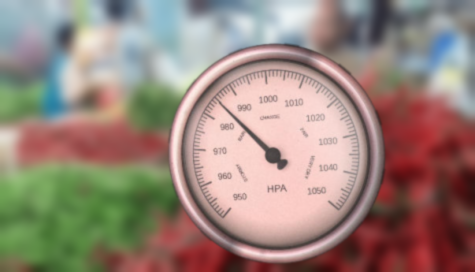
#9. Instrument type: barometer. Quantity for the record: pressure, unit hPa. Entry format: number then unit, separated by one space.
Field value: 985 hPa
